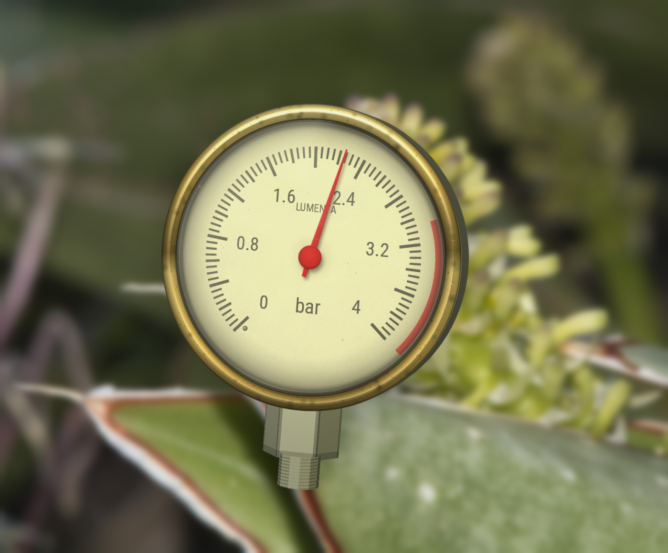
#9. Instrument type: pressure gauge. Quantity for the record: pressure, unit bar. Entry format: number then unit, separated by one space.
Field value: 2.25 bar
